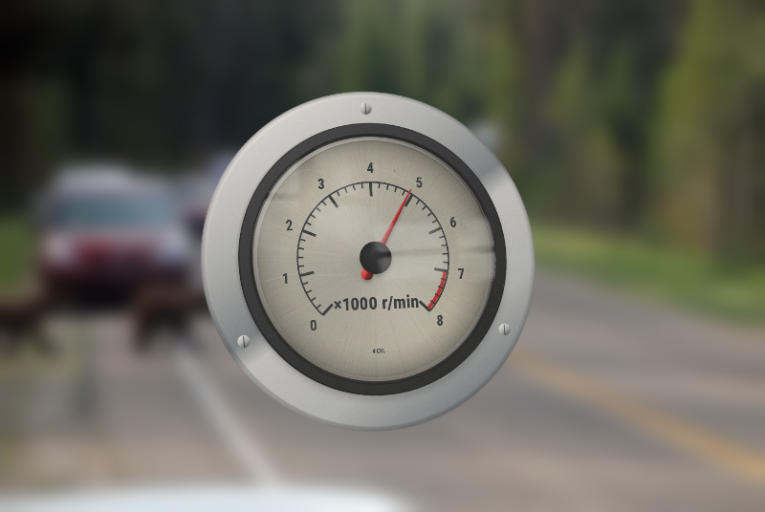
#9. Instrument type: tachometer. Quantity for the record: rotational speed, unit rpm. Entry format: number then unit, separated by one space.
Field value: 4900 rpm
